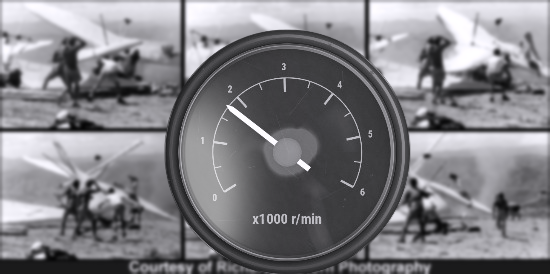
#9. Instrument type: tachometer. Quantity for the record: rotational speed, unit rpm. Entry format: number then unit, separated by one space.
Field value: 1750 rpm
